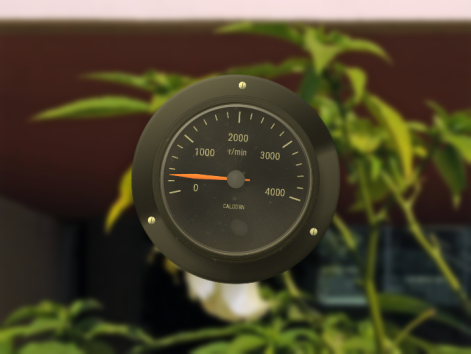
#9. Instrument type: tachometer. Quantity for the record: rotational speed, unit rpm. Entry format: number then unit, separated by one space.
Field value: 300 rpm
